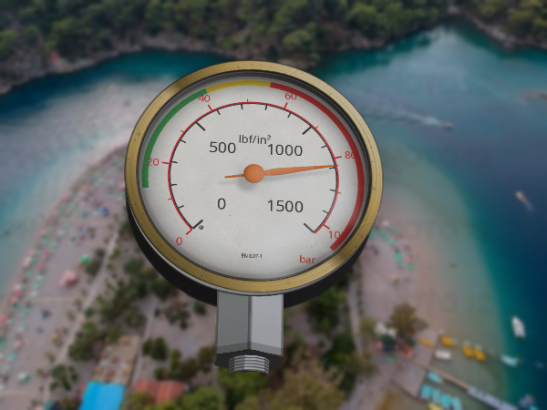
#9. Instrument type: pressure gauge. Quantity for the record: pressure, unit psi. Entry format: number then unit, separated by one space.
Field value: 1200 psi
